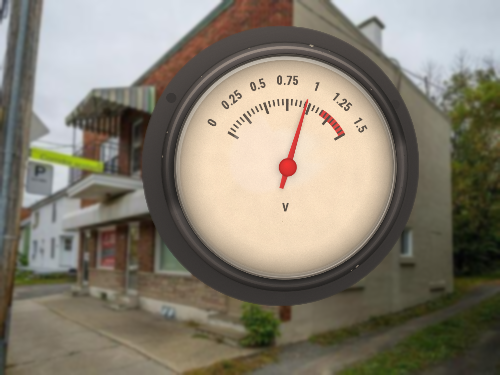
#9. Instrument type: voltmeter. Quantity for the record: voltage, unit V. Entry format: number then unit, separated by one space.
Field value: 0.95 V
